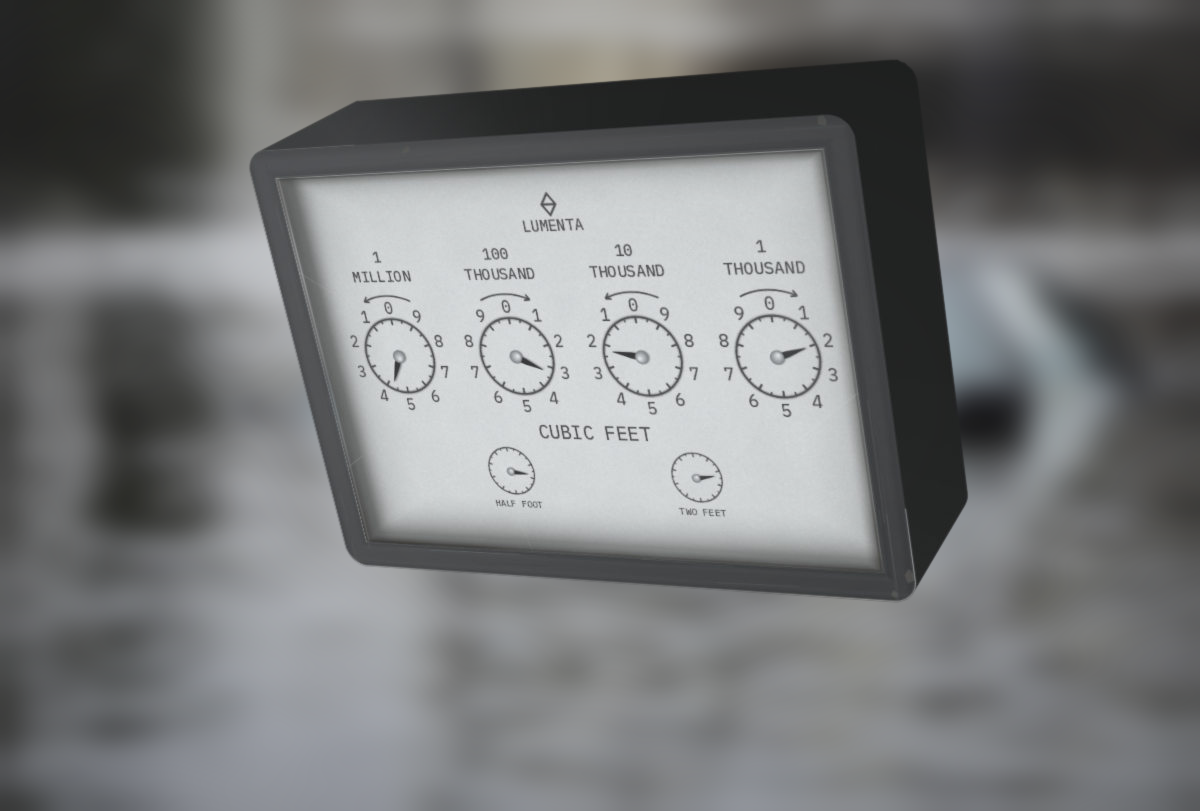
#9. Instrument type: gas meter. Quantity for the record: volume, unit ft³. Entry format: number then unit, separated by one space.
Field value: 432200 ft³
